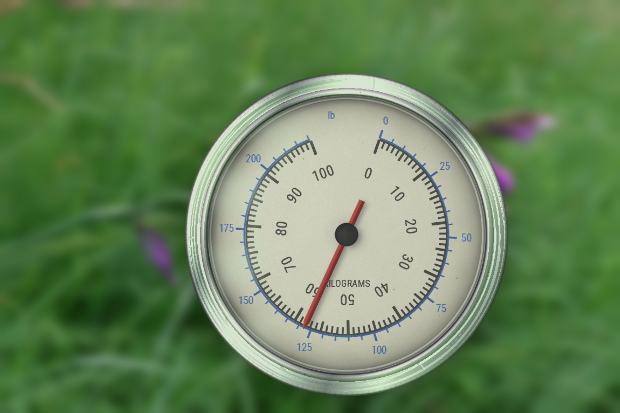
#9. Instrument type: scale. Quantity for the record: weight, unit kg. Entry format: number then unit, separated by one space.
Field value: 58 kg
